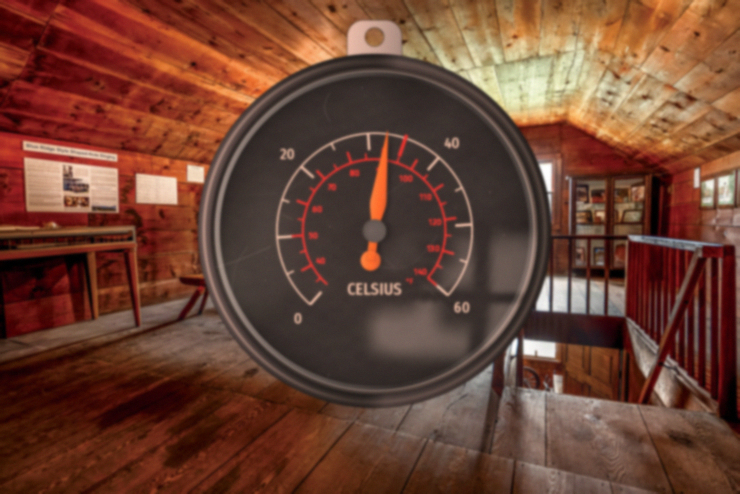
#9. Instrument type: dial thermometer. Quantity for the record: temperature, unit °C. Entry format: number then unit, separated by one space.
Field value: 32.5 °C
